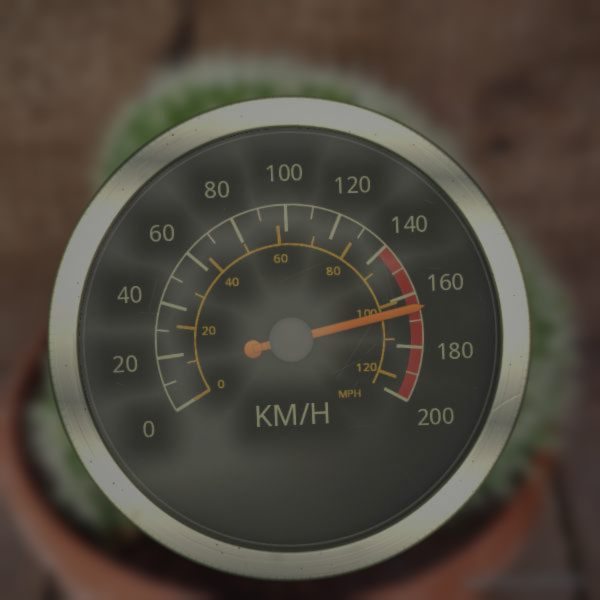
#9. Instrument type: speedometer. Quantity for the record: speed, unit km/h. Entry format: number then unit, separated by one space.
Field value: 165 km/h
